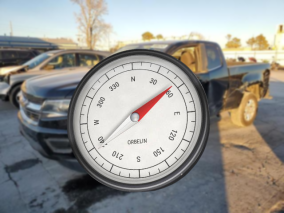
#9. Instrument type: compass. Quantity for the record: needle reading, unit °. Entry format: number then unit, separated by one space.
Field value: 55 °
